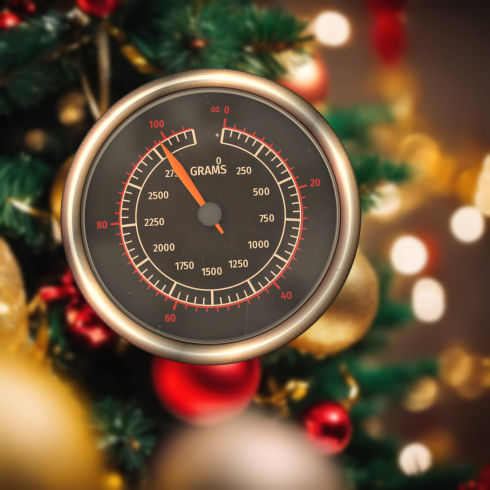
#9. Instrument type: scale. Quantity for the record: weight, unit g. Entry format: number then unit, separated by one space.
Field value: 2800 g
